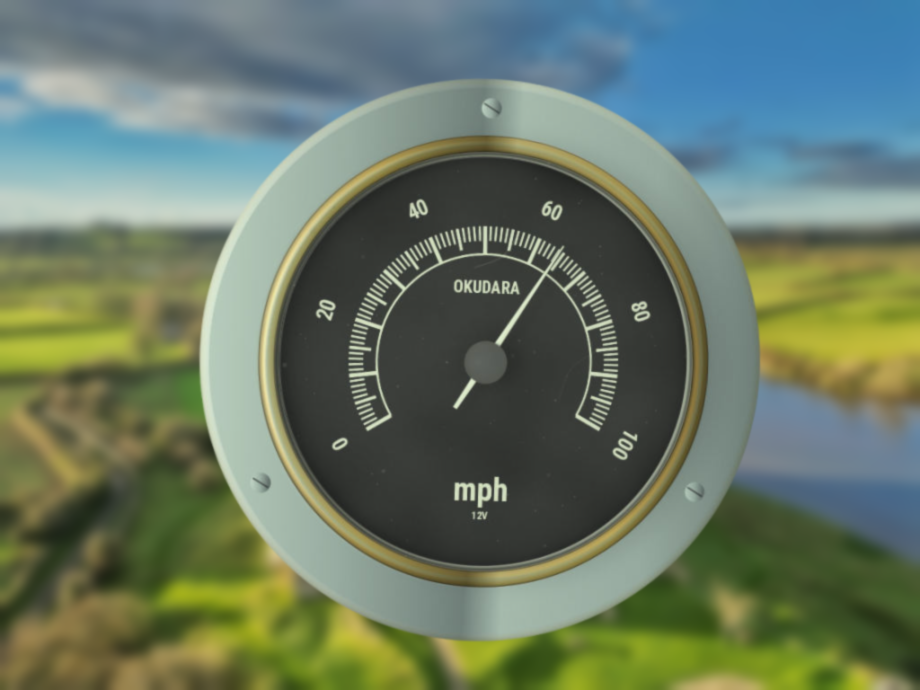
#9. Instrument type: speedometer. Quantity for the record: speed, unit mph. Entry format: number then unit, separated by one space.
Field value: 64 mph
